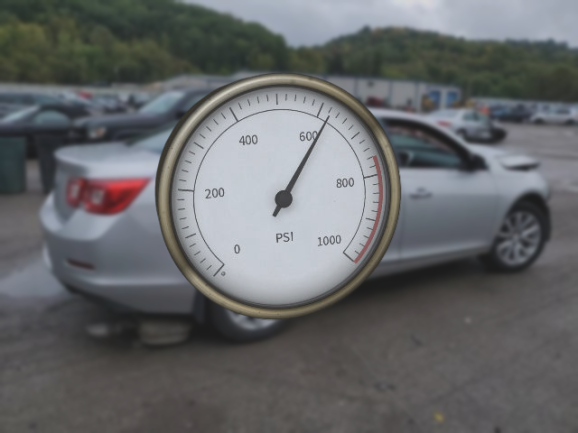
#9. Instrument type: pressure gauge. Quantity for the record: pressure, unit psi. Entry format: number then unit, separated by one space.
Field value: 620 psi
